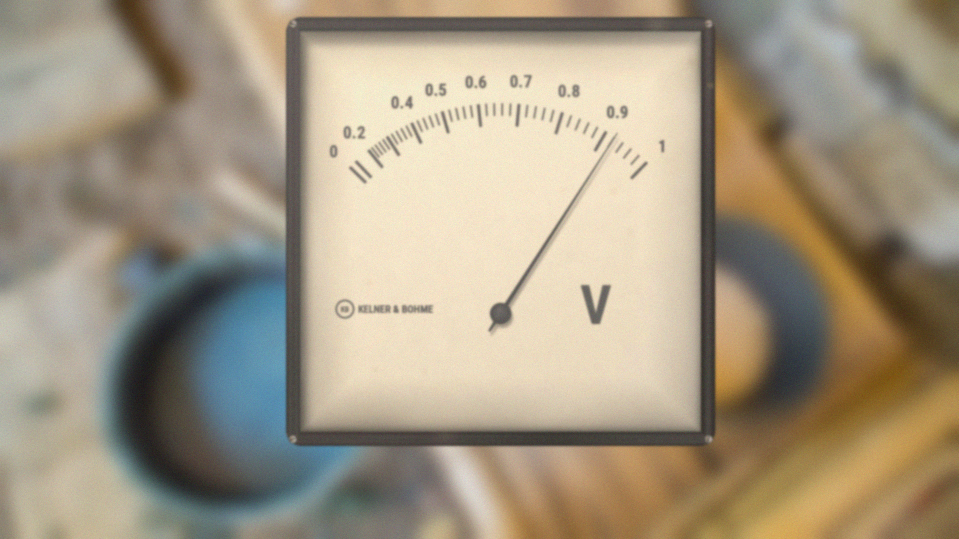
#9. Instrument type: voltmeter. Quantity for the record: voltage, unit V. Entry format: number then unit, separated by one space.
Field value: 0.92 V
